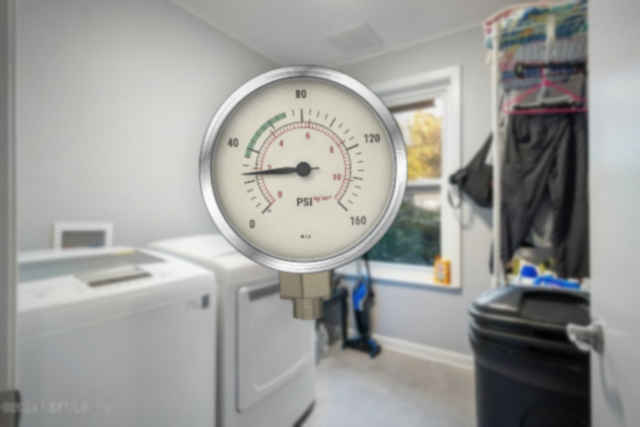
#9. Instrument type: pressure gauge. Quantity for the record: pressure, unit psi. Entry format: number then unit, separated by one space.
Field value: 25 psi
